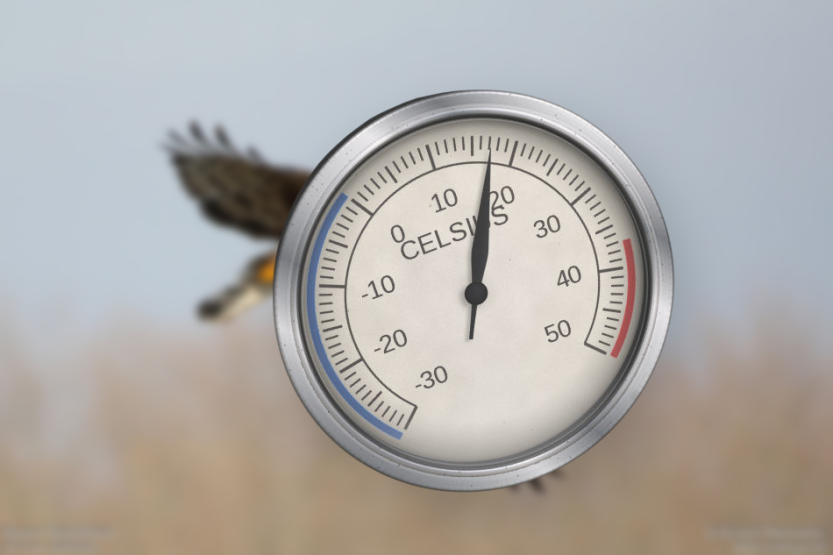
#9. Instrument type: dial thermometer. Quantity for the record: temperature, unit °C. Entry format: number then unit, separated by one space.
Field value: 17 °C
